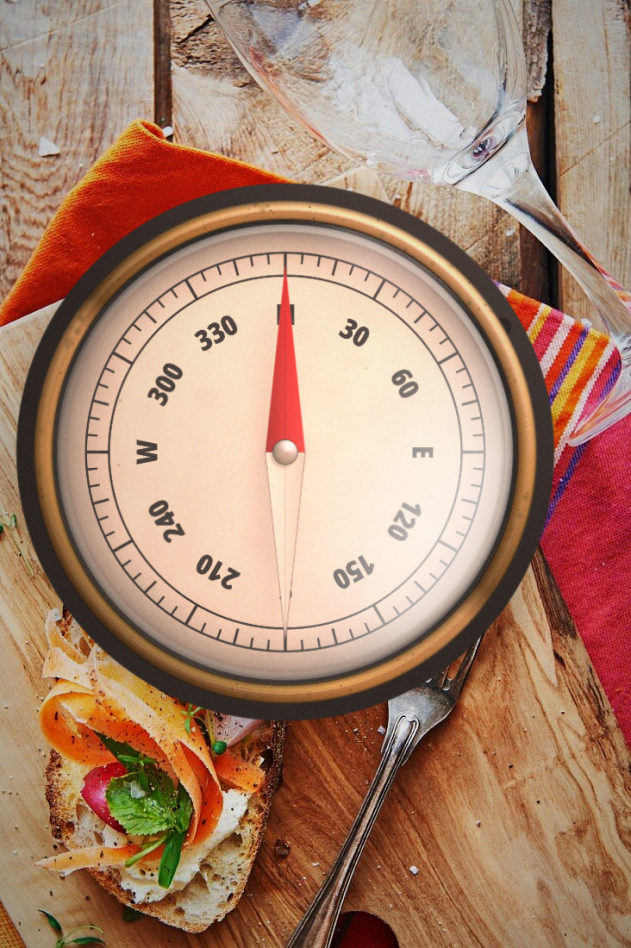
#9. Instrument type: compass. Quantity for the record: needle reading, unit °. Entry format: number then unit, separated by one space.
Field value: 0 °
